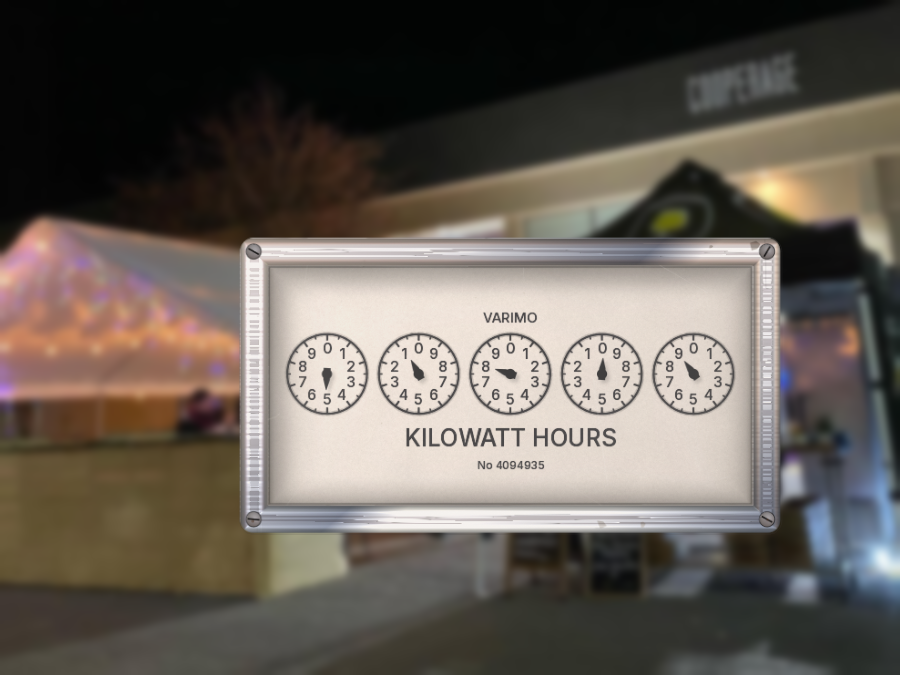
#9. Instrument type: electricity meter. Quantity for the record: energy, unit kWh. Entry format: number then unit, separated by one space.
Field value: 50799 kWh
